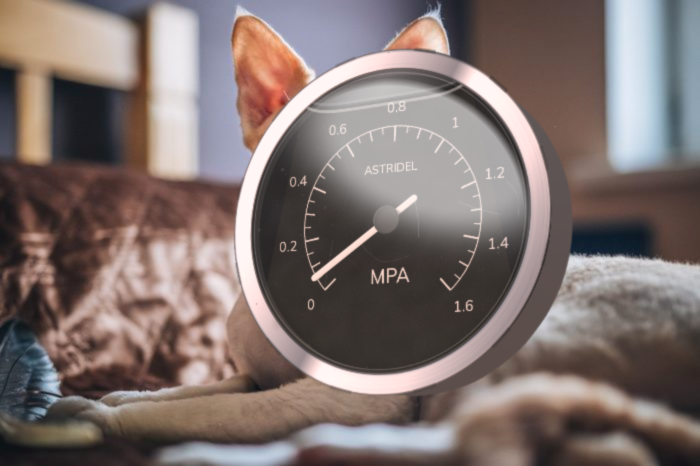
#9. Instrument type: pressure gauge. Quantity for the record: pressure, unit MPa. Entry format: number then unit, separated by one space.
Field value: 0.05 MPa
